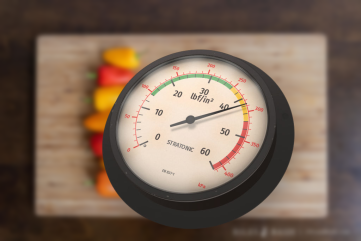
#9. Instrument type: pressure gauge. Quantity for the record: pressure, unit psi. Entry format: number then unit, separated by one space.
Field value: 42 psi
